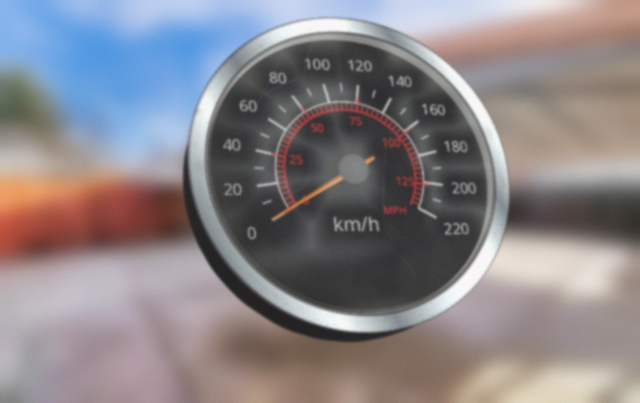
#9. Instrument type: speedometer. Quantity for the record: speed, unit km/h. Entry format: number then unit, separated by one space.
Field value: 0 km/h
